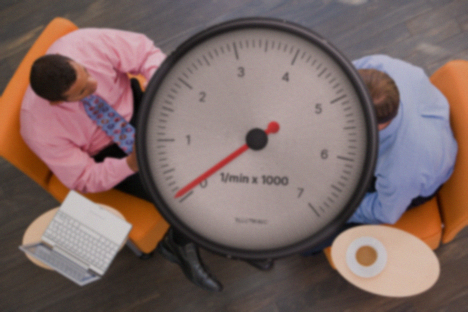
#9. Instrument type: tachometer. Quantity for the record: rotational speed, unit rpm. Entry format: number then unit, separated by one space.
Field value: 100 rpm
